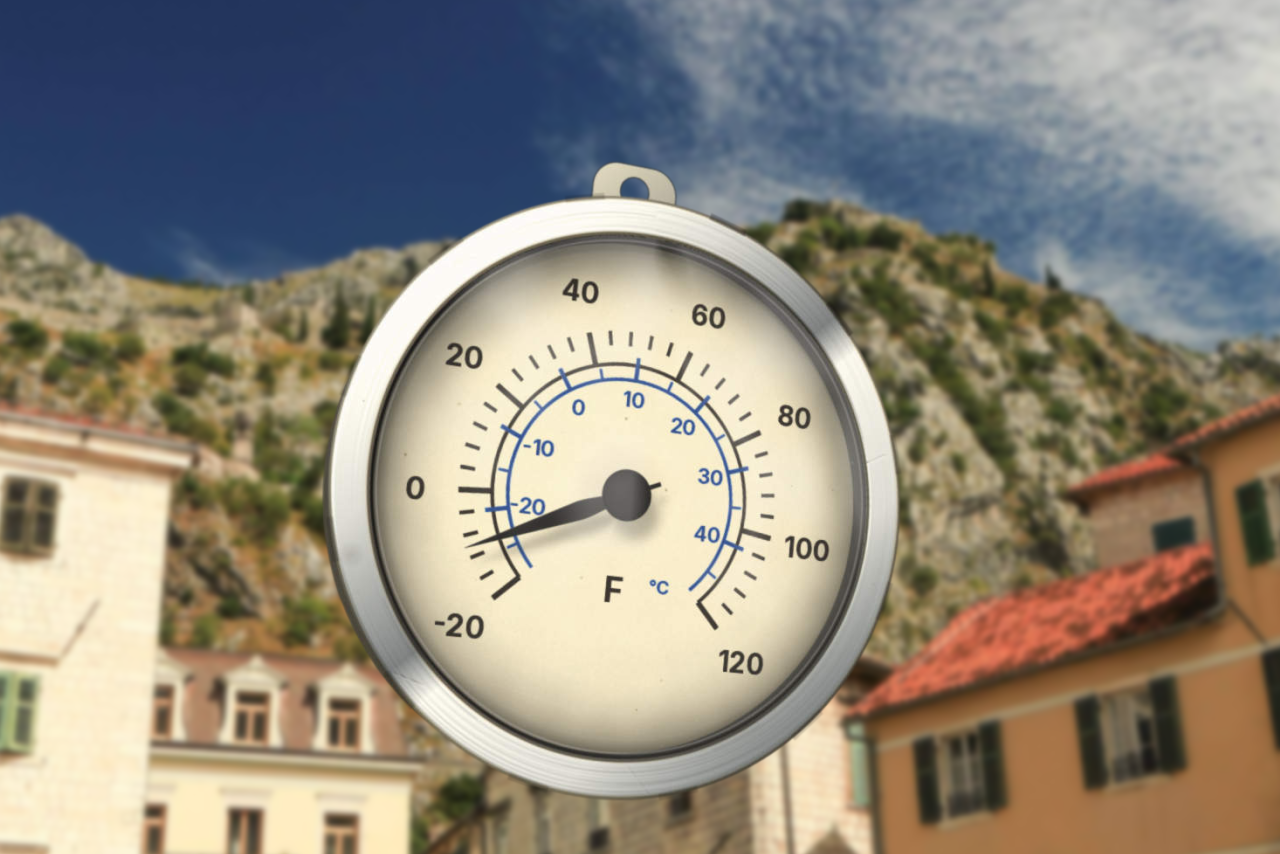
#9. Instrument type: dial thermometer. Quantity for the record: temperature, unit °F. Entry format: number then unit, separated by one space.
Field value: -10 °F
